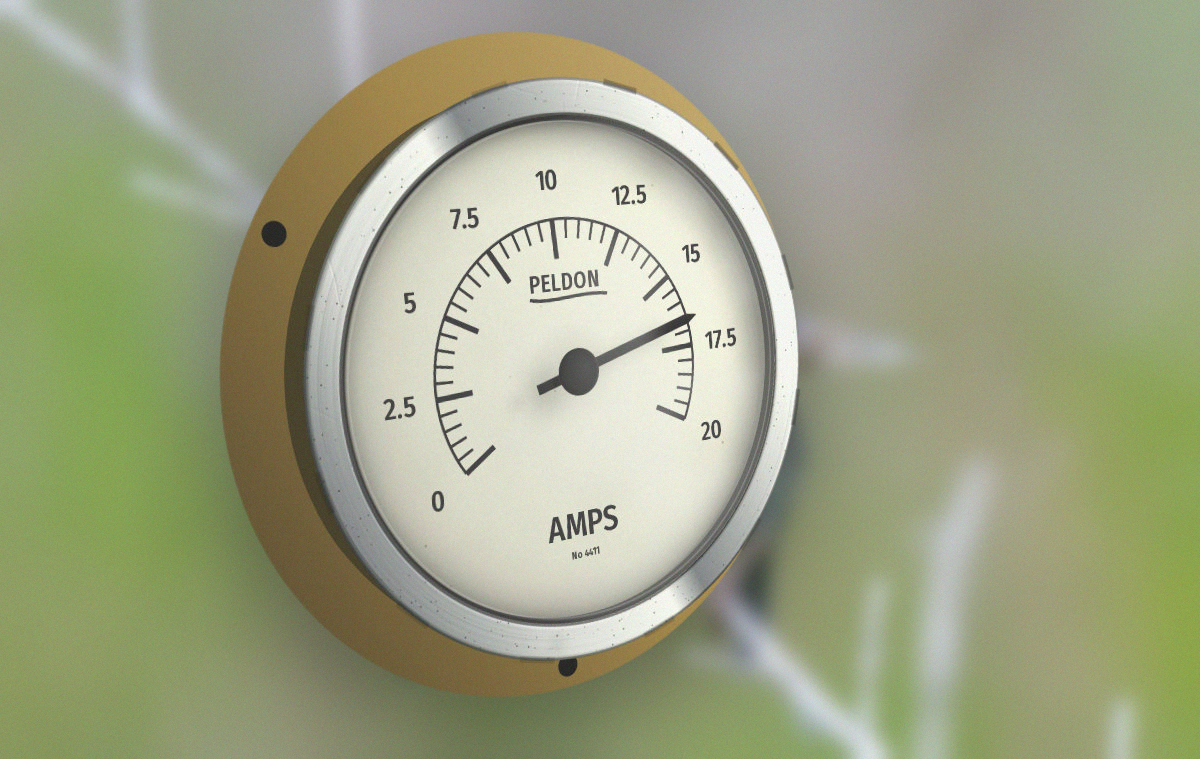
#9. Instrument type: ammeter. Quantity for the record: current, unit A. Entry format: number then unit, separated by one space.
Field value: 16.5 A
